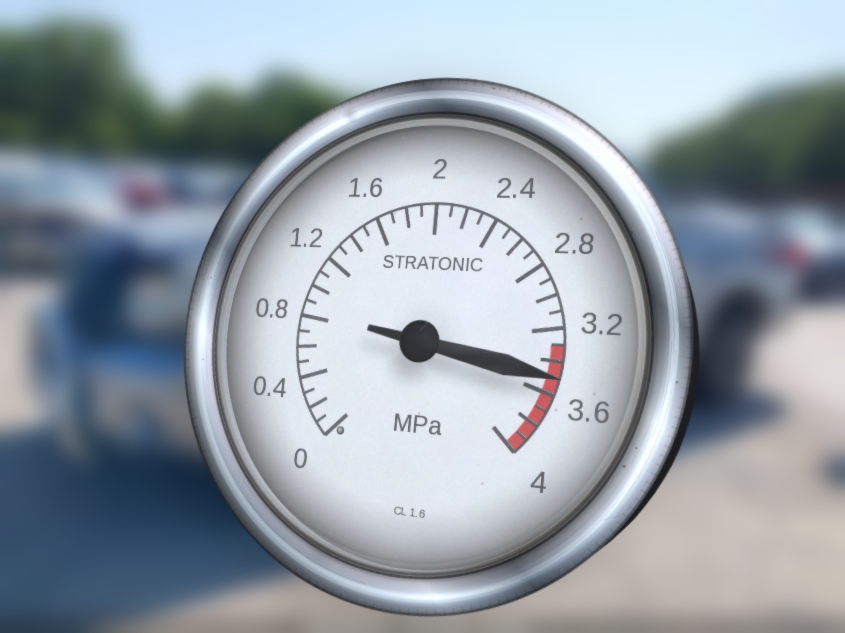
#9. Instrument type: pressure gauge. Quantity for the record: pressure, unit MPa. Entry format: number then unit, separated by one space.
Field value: 3.5 MPa
